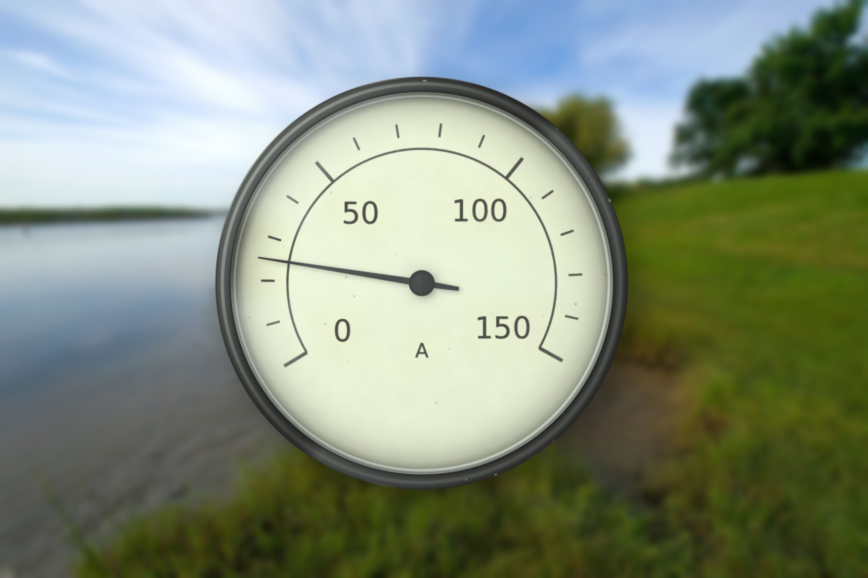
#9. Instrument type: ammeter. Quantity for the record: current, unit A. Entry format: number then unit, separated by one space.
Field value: 25 A
